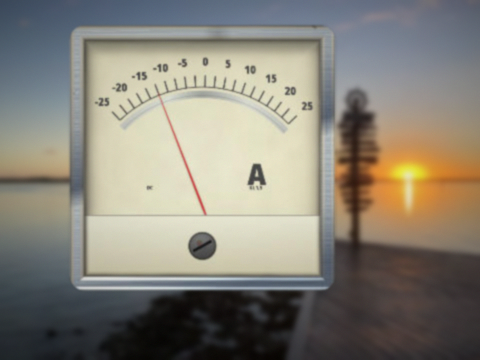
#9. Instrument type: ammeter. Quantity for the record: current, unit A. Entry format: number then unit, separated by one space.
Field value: -12.5 A
